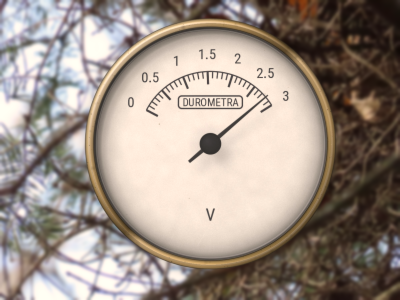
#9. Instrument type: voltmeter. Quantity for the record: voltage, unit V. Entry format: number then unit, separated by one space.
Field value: 2.8 V
